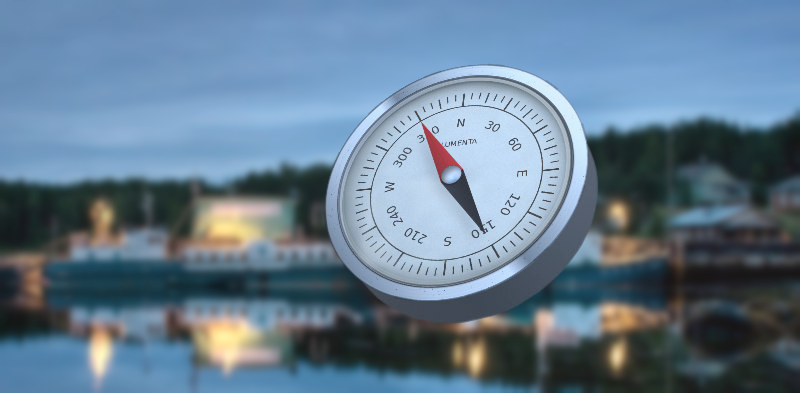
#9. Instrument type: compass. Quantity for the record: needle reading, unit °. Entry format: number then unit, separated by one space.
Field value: 330 °
